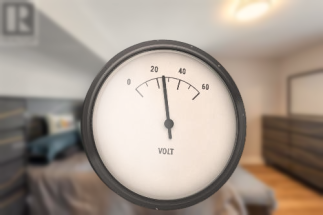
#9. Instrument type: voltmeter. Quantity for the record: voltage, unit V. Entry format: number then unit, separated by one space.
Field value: 25 V
